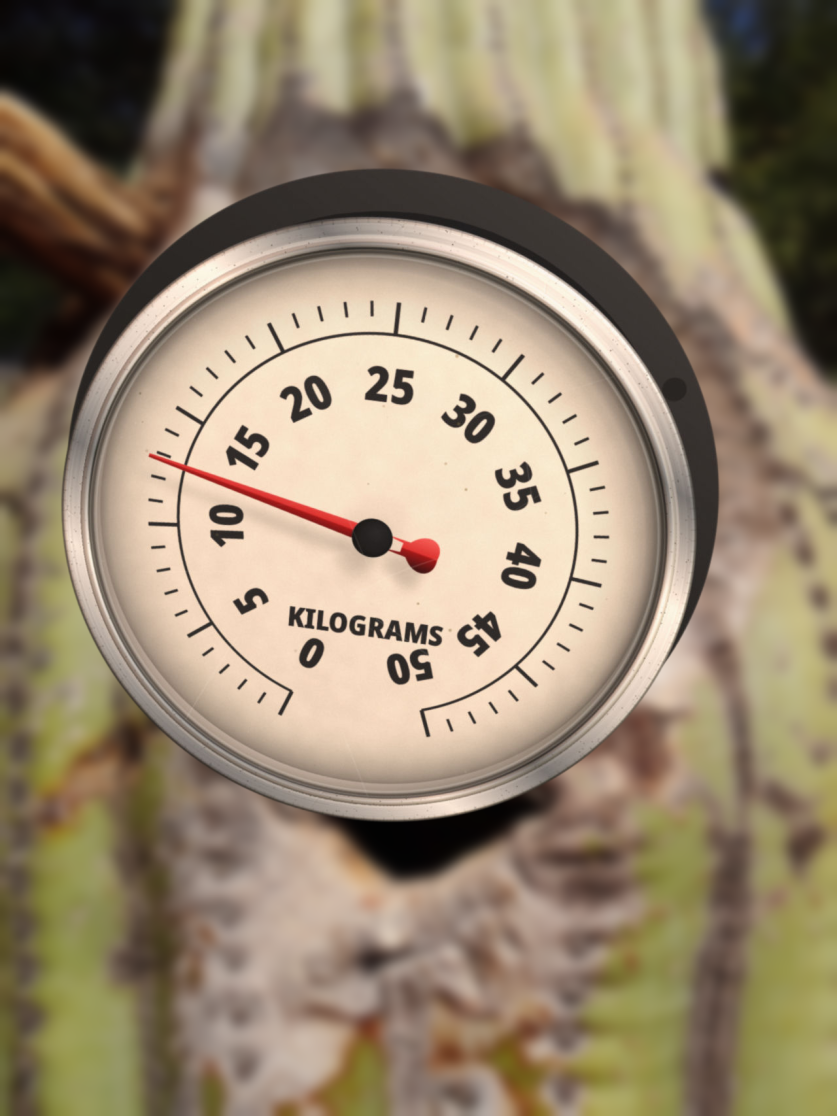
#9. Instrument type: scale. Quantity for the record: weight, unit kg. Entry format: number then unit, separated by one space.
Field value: 13 kg
